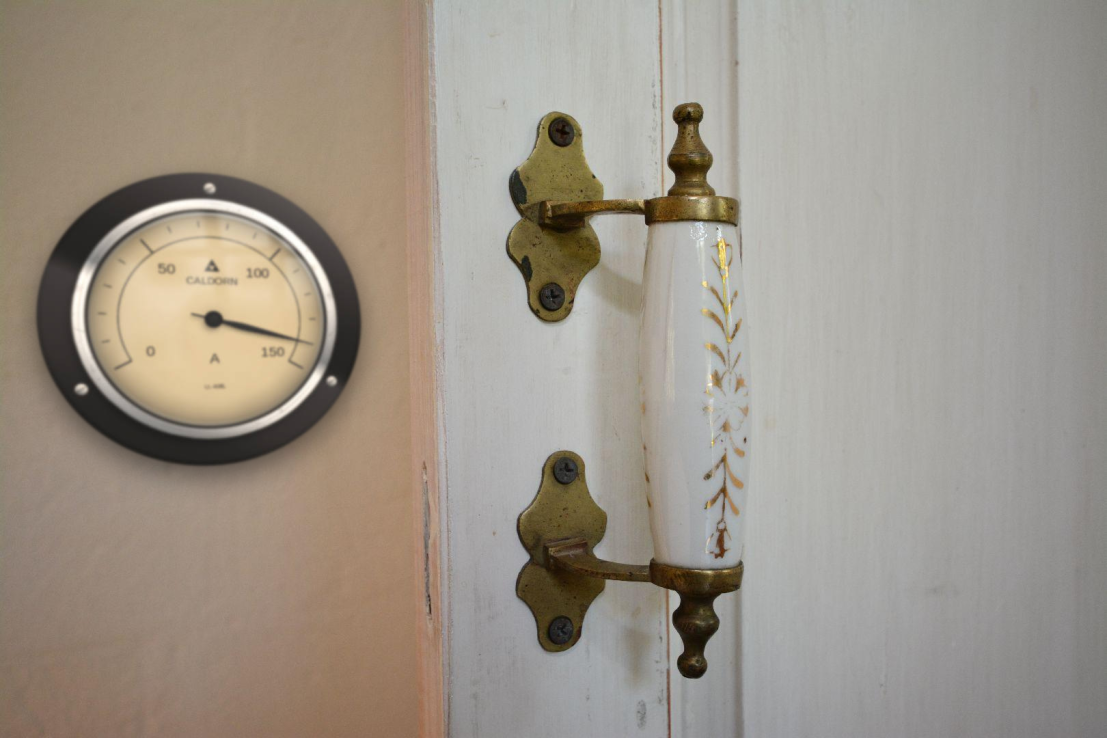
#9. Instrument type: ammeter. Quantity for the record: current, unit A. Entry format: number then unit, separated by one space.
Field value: 140 A
